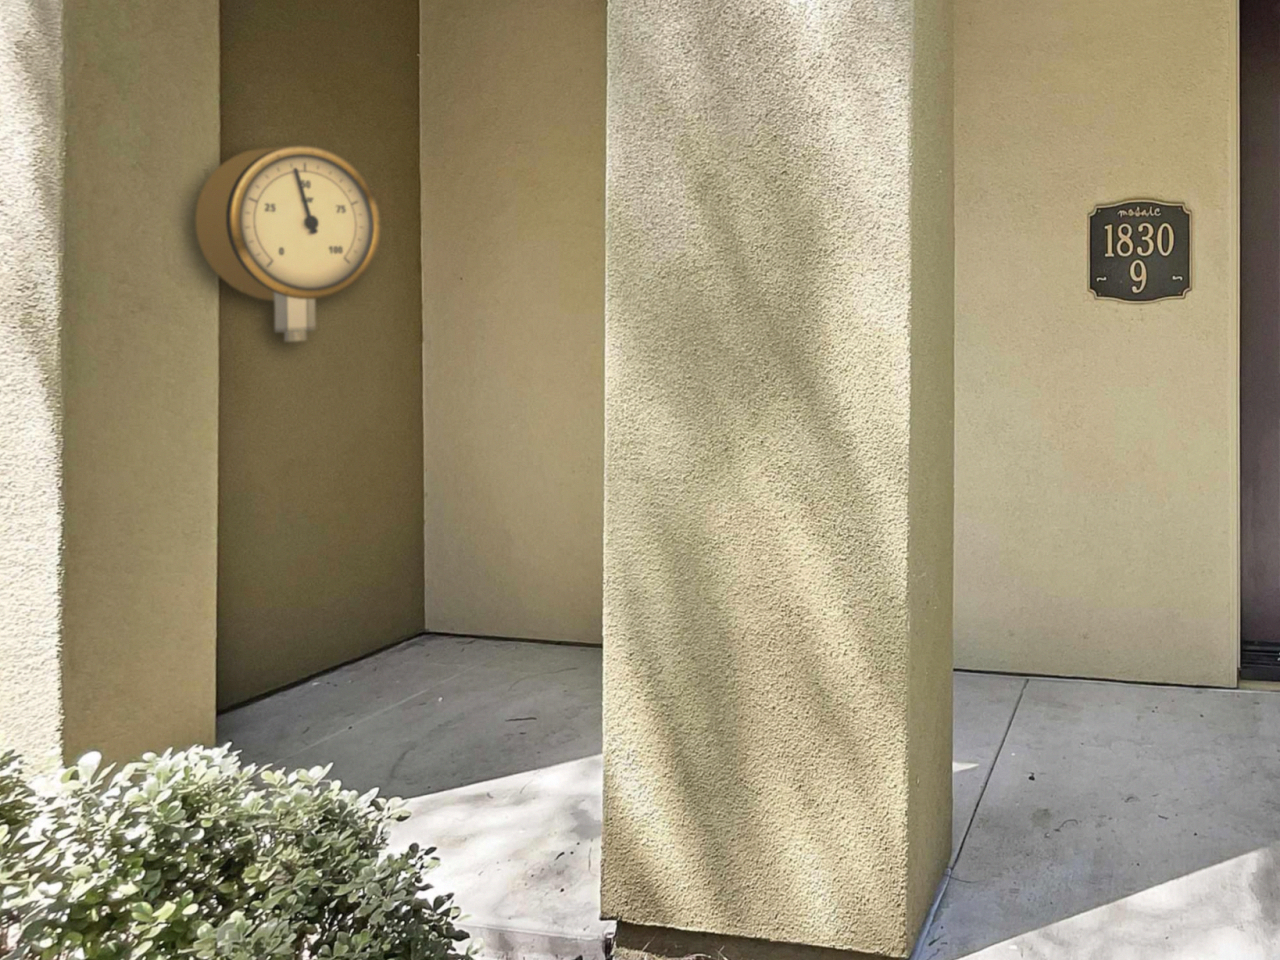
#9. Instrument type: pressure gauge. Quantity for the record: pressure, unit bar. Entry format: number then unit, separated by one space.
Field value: 45 bar
